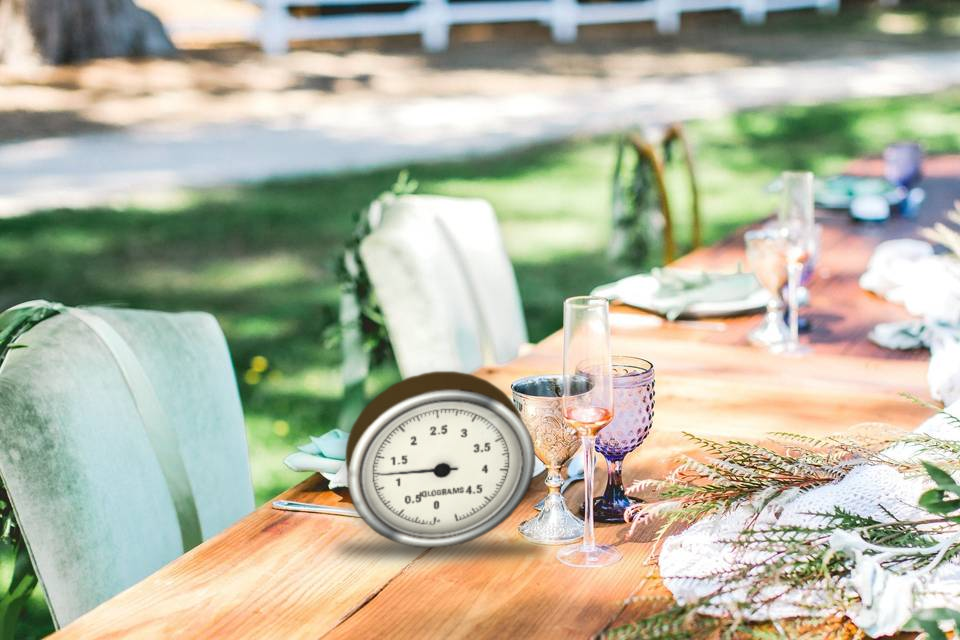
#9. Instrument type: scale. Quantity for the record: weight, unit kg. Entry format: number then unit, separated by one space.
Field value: 1.25 kg
